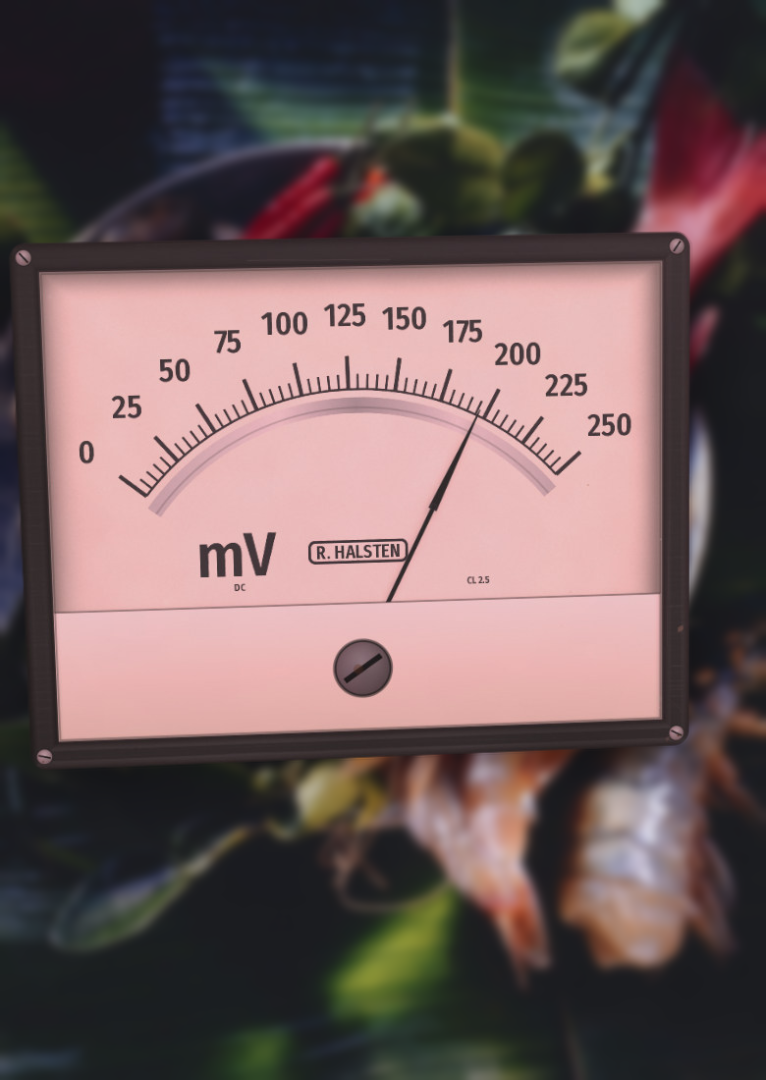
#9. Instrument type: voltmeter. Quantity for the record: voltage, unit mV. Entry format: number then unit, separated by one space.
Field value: 195 mV
